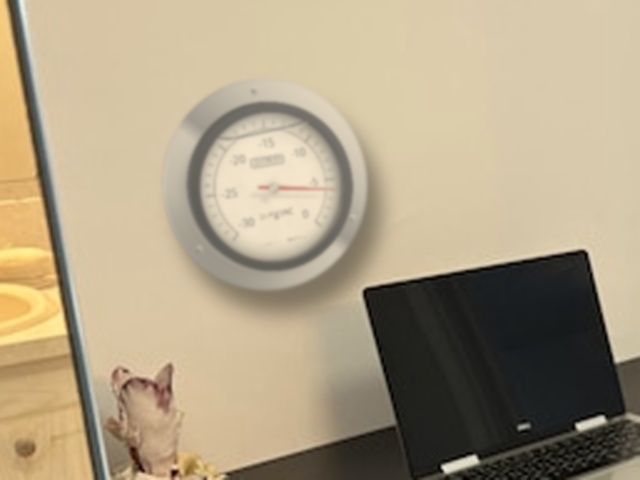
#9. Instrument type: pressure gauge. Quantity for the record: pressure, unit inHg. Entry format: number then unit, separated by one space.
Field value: -4 inHg
